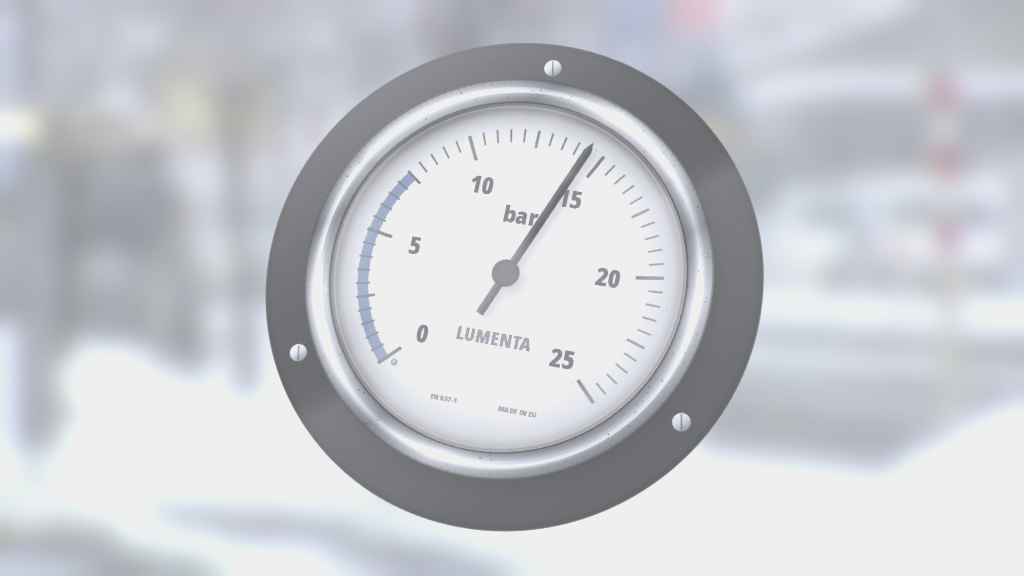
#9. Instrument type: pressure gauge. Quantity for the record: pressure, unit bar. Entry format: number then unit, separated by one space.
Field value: 14.5 bar
